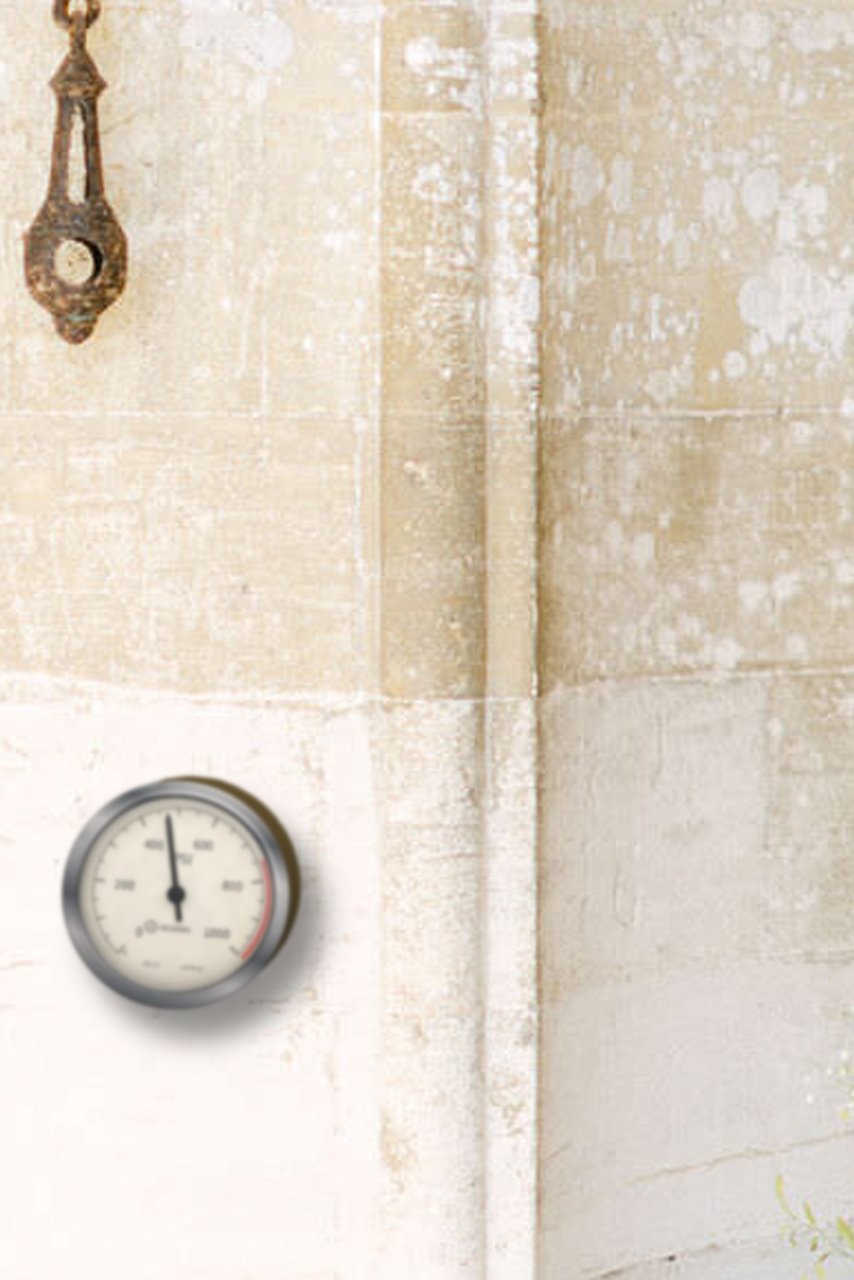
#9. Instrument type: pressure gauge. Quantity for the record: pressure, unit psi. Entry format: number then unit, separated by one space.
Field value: 475 psi
